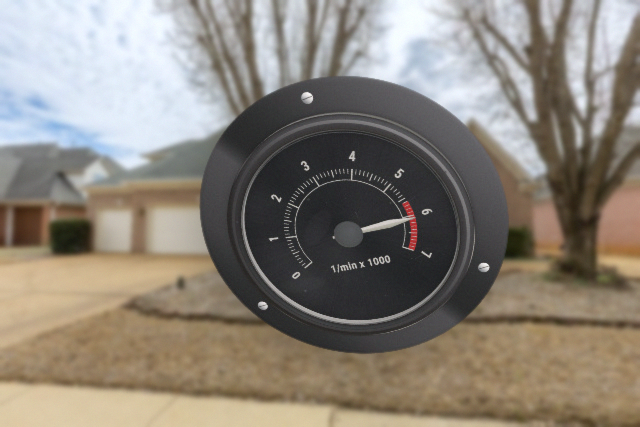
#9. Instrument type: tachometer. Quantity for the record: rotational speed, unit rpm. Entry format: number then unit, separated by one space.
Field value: 6000 rpm
